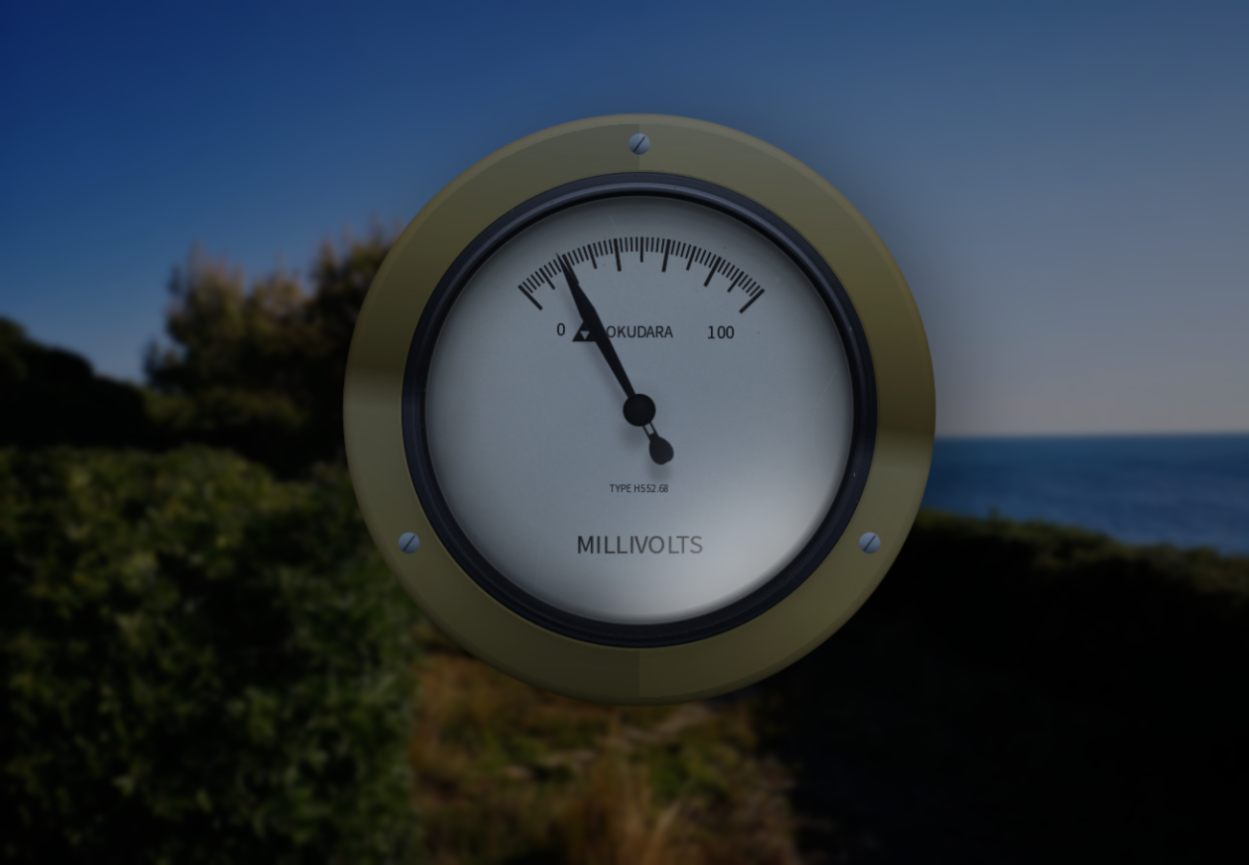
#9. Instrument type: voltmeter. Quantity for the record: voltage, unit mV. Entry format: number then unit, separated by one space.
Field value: 18 mV
